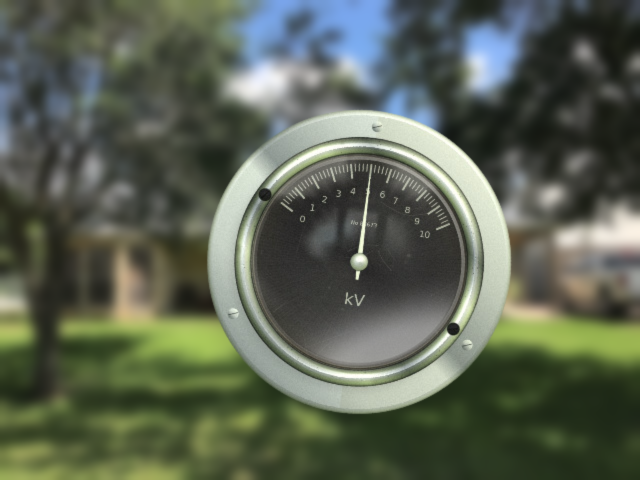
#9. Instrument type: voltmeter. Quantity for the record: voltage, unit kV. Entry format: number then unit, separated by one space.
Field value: 5 kV
